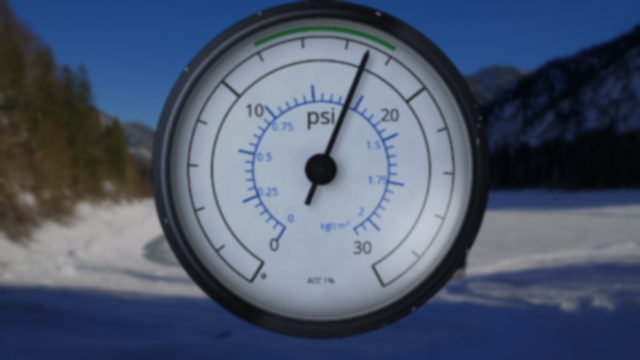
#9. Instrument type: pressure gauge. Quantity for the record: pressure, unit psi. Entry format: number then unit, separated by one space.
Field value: 17 psi
